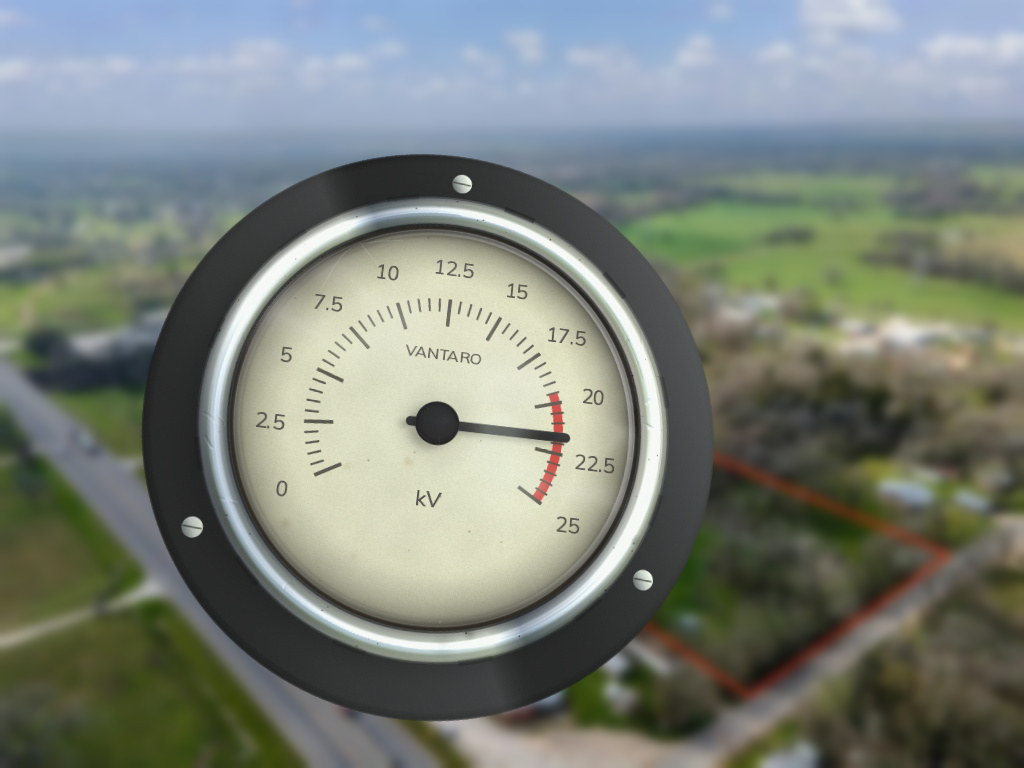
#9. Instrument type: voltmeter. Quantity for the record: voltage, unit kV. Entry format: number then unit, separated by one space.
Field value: 21.75 kV
